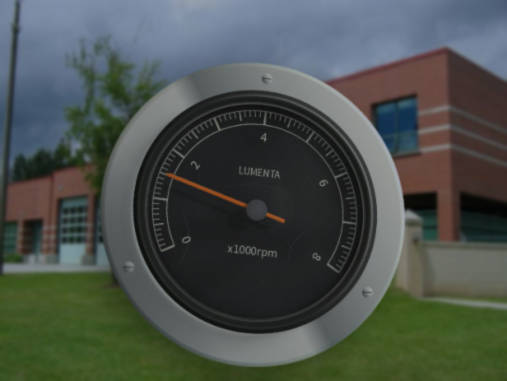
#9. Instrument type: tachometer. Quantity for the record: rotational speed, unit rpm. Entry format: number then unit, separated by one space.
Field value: 1500 rpm
